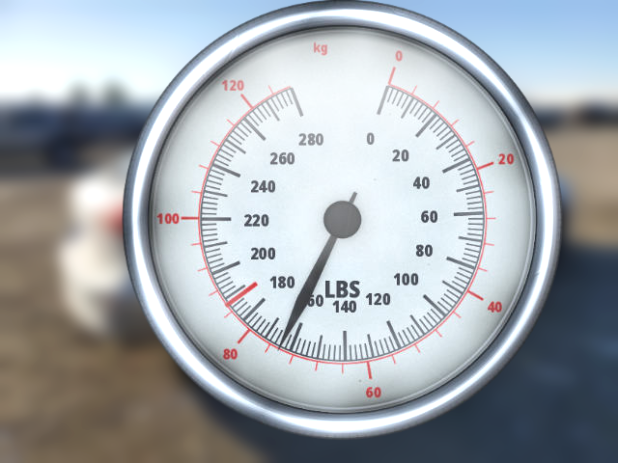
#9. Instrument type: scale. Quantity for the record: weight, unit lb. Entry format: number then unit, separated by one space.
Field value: 164 lb
